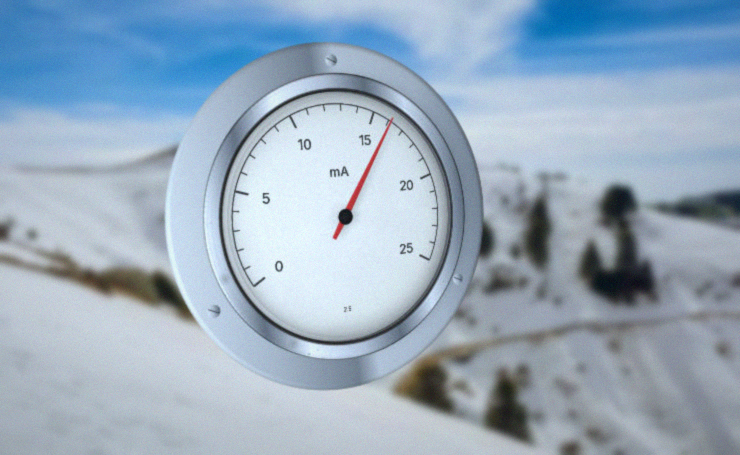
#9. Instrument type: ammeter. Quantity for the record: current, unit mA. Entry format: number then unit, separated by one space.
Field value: 16 mA
